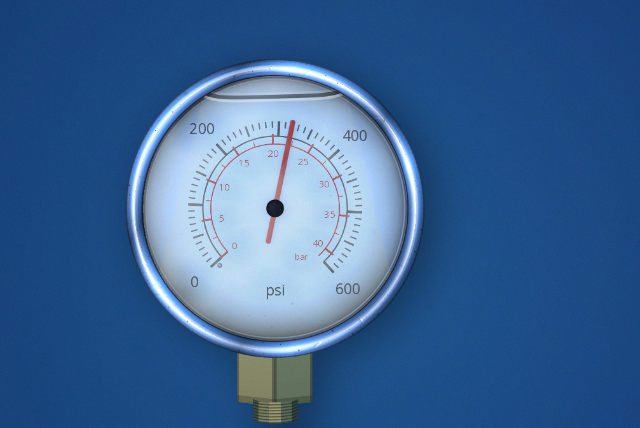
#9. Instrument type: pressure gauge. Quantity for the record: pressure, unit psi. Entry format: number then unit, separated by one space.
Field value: 320 psi
